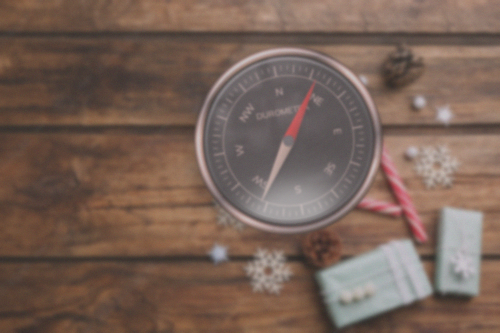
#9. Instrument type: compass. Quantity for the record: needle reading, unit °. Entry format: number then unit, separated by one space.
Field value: 35 °
